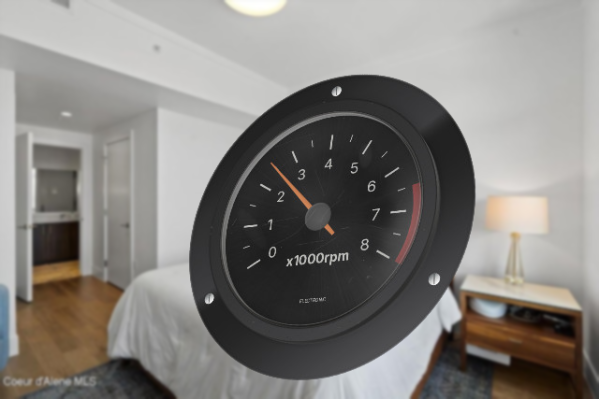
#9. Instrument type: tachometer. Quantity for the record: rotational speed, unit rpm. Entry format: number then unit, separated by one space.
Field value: 2500 rpm
